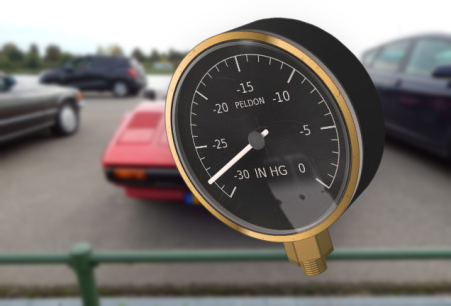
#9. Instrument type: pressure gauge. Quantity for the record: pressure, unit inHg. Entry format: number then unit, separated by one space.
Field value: -28 inHg
